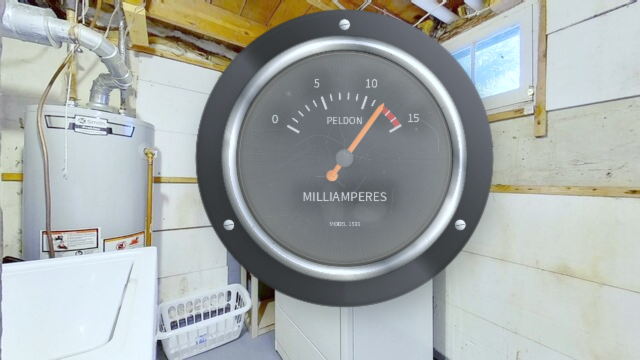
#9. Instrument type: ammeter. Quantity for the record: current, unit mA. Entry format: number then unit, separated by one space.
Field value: 12 mA
